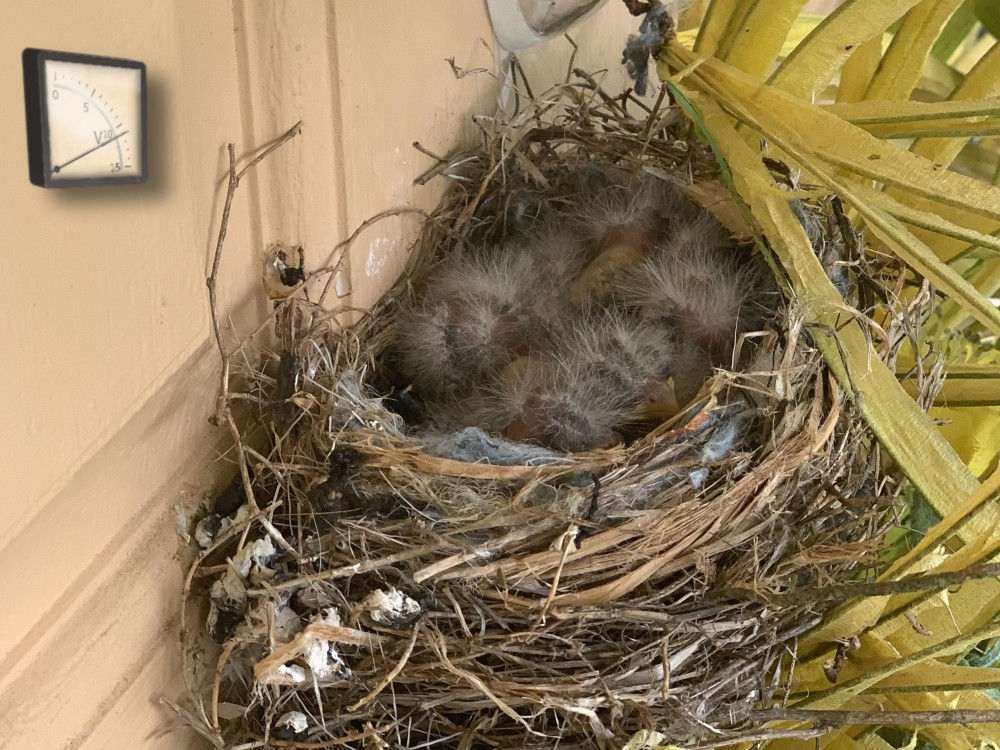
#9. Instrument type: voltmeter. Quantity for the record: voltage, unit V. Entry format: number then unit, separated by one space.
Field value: 11 V
